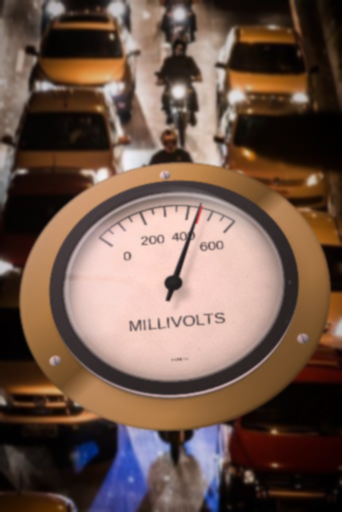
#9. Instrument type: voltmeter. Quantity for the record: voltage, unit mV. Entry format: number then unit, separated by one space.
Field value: 450 mV
